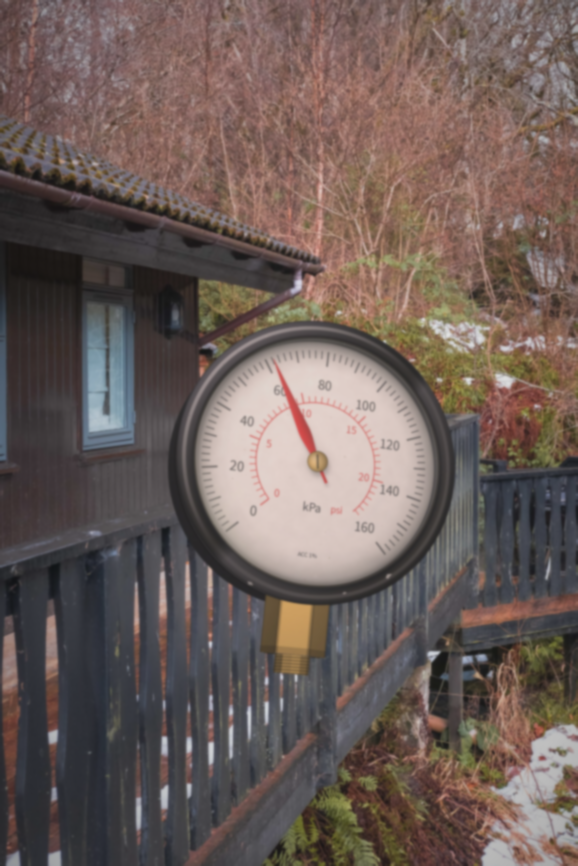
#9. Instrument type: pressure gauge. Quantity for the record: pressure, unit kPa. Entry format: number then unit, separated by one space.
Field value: 62 kPa
